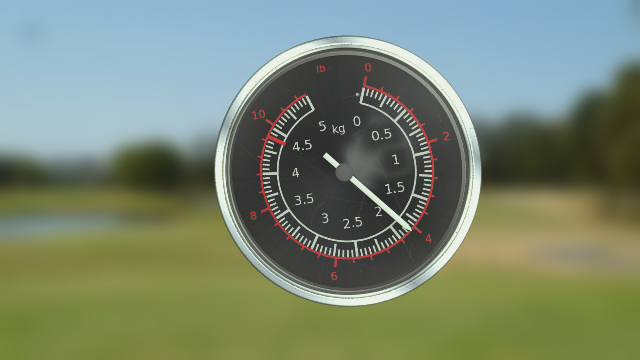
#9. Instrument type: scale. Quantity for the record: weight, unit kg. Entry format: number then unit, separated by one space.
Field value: 1.85 kg
